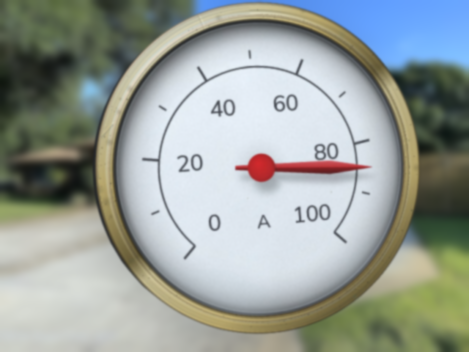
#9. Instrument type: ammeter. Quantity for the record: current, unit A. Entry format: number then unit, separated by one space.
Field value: 85 A
